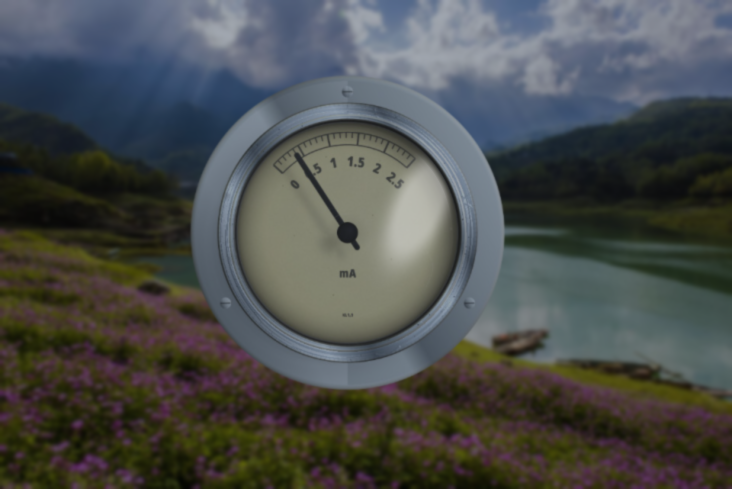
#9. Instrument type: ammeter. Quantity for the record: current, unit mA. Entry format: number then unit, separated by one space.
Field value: 0.4 mA
